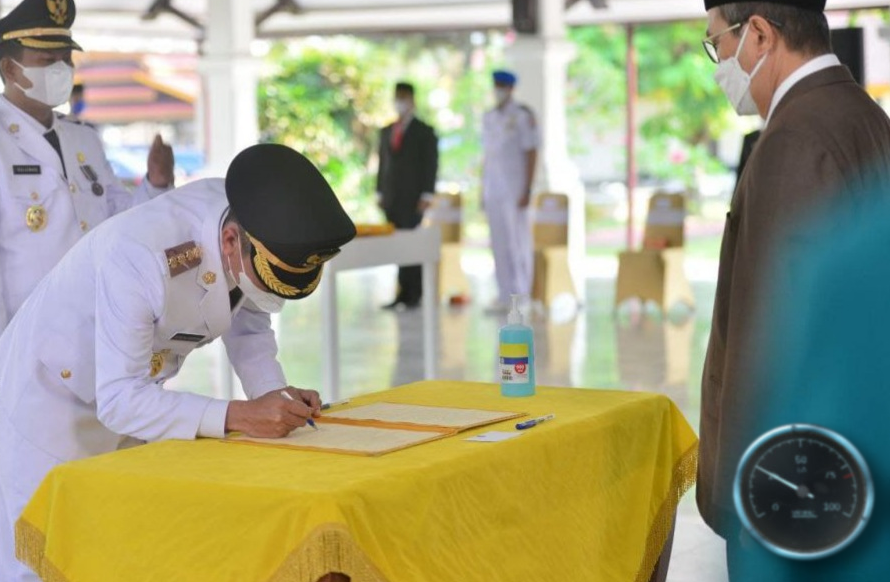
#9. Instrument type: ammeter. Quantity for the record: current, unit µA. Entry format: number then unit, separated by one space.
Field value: 25 µA
